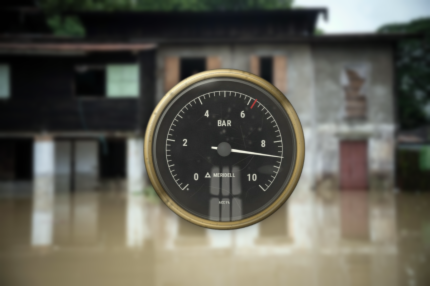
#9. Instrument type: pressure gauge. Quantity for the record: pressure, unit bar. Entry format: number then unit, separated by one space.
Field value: 8.6 bar
